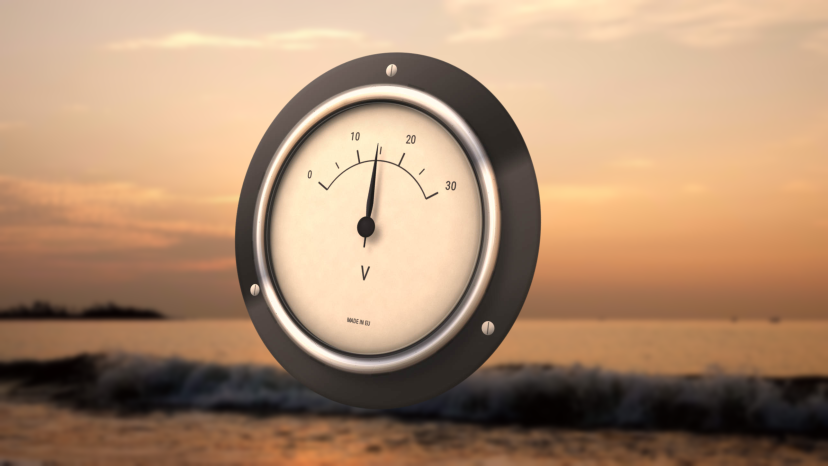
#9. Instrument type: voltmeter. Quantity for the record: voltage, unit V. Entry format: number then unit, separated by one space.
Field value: 15 V
